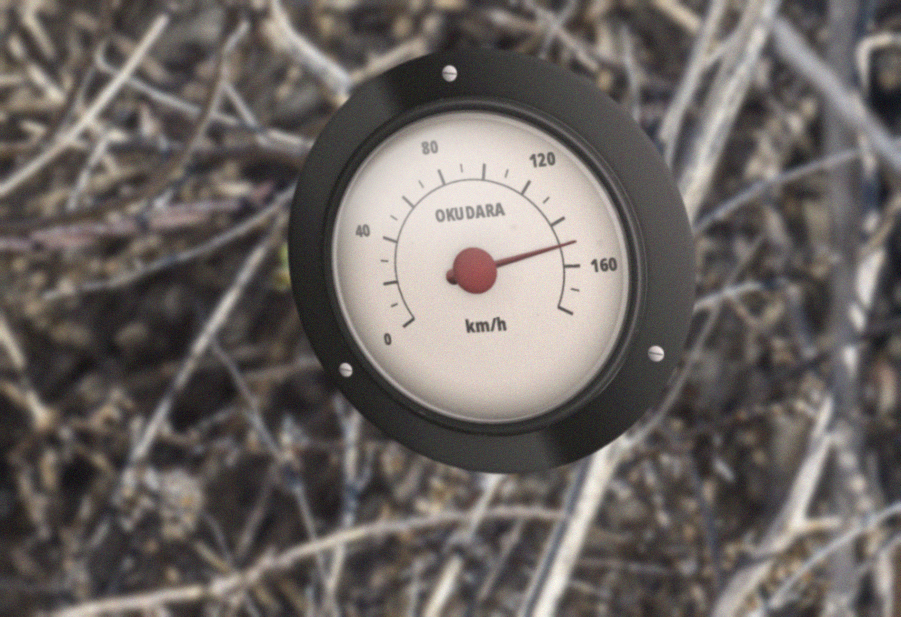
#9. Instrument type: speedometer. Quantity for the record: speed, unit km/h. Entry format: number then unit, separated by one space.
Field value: 150 km/h
